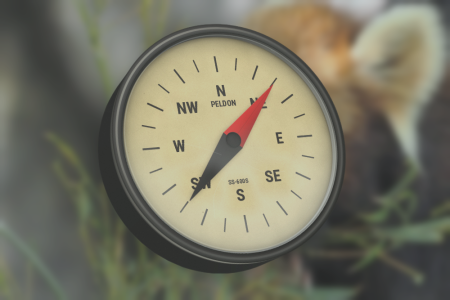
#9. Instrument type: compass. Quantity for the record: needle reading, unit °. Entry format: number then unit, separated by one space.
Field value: 45 °
